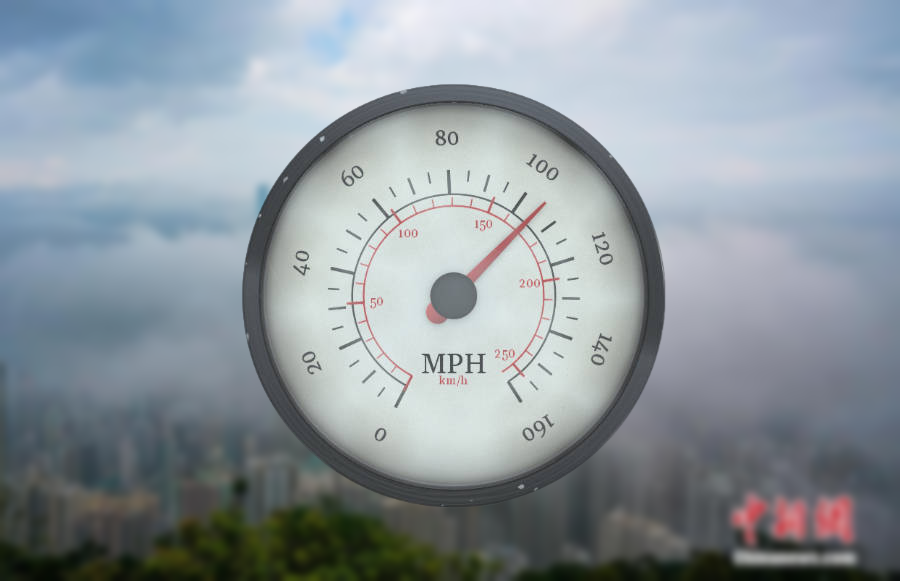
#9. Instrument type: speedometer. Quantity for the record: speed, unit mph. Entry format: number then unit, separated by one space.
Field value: 105 mph
